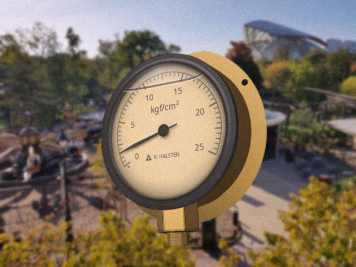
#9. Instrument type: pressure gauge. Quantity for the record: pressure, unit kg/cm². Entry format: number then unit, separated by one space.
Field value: 1.5 kg/cm²
